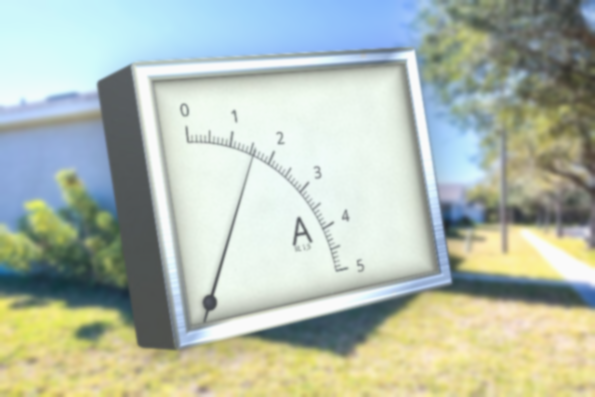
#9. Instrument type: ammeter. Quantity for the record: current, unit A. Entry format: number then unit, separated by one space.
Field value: 1.5 A
